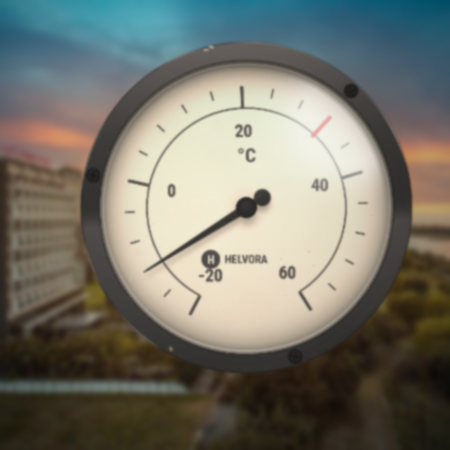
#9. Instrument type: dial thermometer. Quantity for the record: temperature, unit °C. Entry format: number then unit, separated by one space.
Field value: -12 °C
